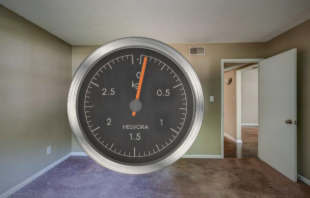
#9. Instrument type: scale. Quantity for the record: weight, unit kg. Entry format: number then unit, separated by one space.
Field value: 0.05 kg
